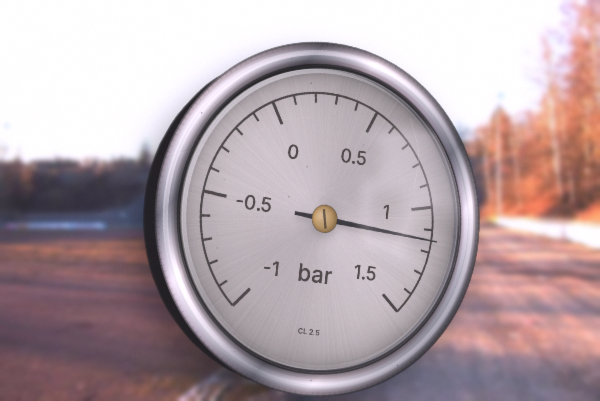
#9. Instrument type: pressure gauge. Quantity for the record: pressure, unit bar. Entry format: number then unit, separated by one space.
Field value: 1.15 bar
